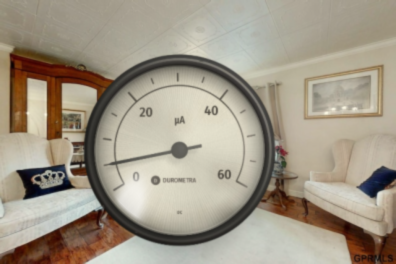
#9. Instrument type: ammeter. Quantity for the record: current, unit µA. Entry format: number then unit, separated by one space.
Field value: 5 µA
